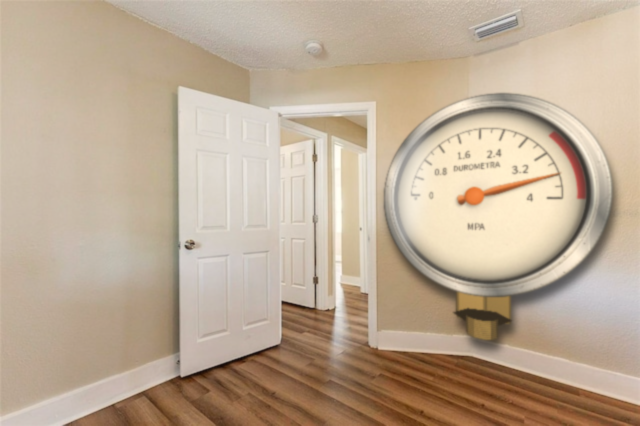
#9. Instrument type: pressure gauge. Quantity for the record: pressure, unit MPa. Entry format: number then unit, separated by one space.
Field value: 3.6 MPa
